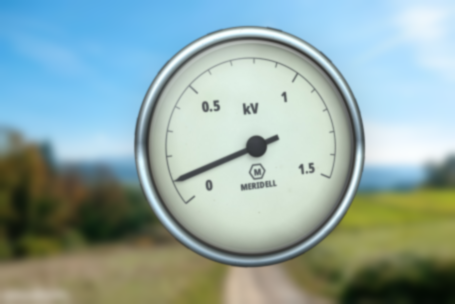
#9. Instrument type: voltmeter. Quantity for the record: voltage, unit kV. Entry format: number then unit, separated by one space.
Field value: 0.1 kV
